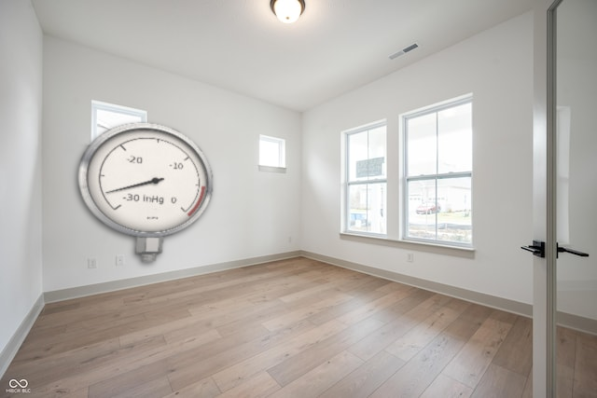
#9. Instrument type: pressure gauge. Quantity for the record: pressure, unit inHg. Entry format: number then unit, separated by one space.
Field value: -27.5 inHg
